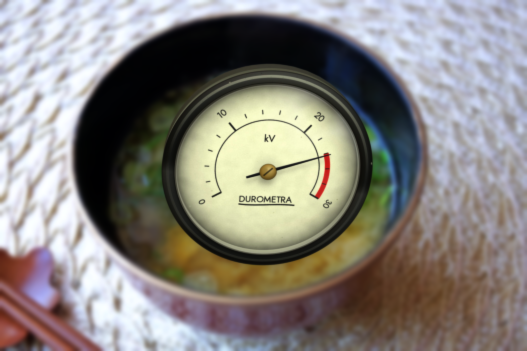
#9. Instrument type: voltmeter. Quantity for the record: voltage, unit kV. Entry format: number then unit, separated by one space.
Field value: 24 kV
